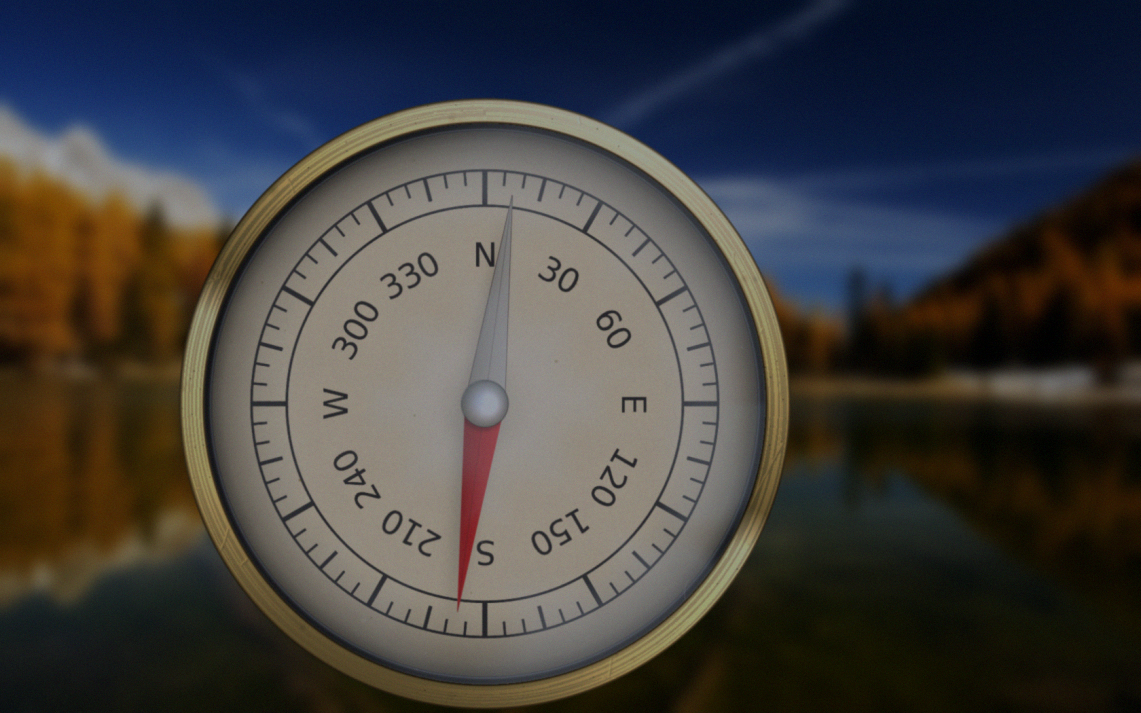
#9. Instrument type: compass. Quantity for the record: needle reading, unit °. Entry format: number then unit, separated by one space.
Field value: 187.5 °
